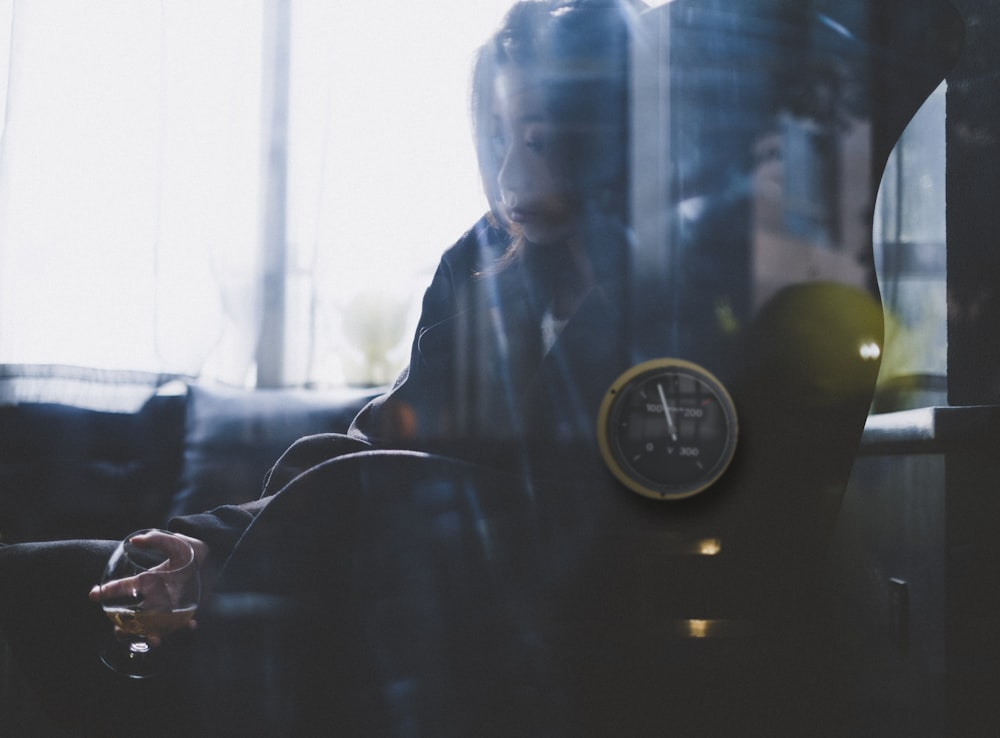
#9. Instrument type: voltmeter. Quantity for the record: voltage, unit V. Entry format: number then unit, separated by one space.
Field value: 125 V
